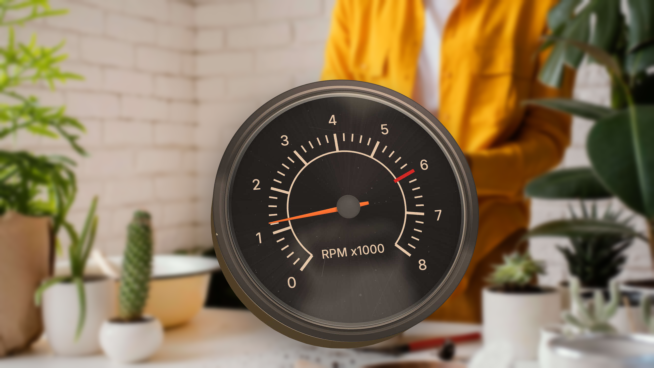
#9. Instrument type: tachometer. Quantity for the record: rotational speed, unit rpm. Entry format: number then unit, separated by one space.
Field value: 1200 rpm
